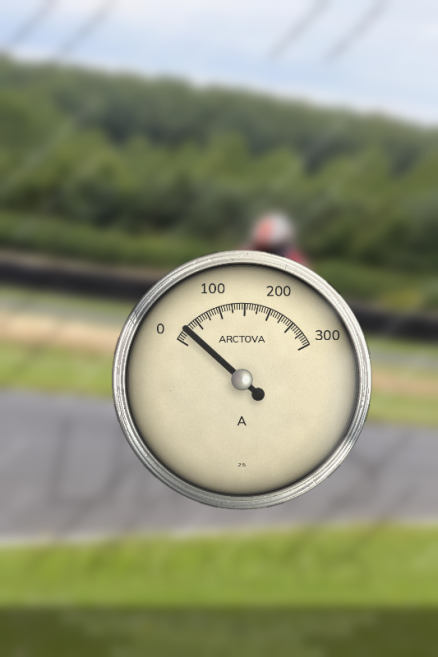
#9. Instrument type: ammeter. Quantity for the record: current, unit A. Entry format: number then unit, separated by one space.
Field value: 25 A
